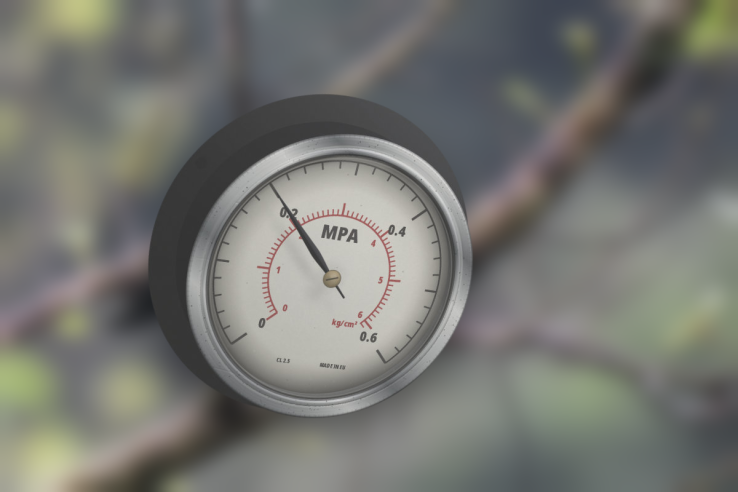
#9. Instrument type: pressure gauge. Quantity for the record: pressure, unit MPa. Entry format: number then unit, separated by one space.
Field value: 0.2 MPa
